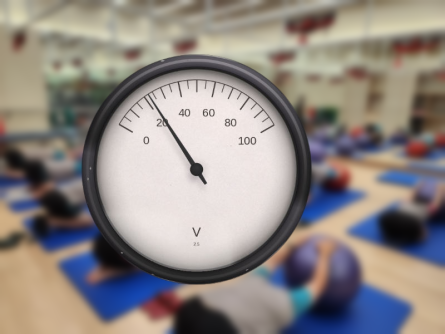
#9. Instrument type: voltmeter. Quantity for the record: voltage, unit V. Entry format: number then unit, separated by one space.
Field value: 22.5 V
